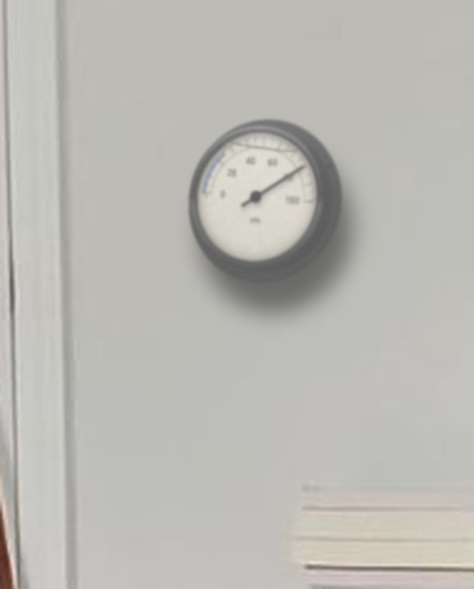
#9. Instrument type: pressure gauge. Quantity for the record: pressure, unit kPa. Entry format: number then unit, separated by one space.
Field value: 80 kPa
